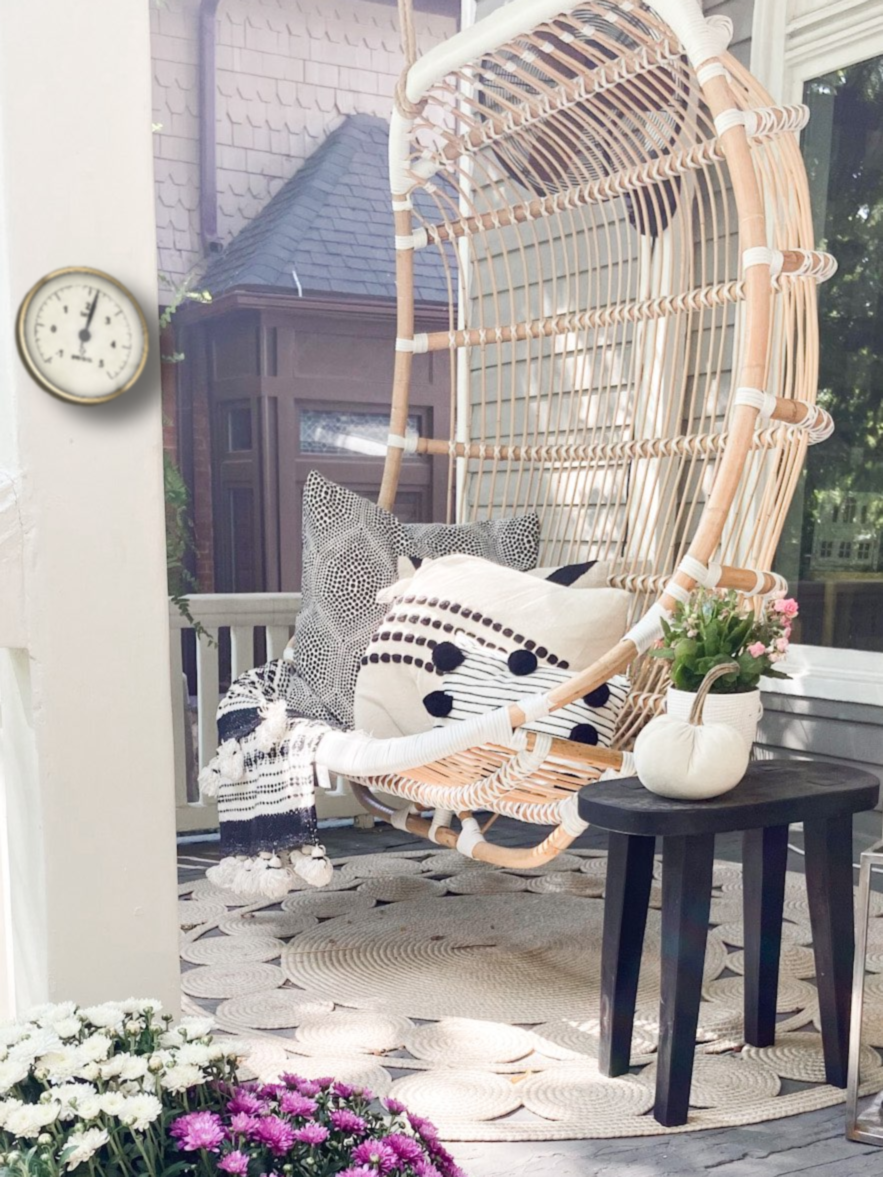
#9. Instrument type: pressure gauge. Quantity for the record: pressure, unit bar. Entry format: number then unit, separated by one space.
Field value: 2.2 bar
